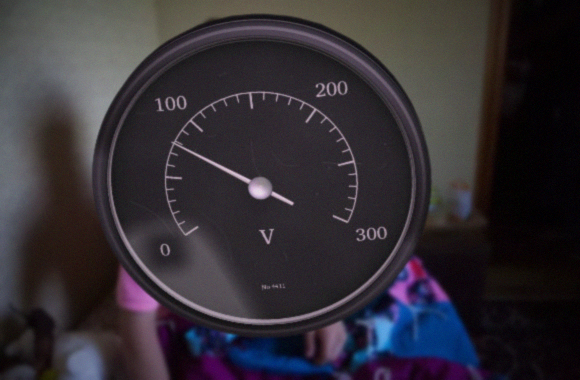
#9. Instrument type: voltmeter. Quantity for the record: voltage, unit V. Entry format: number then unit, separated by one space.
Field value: 80 V
